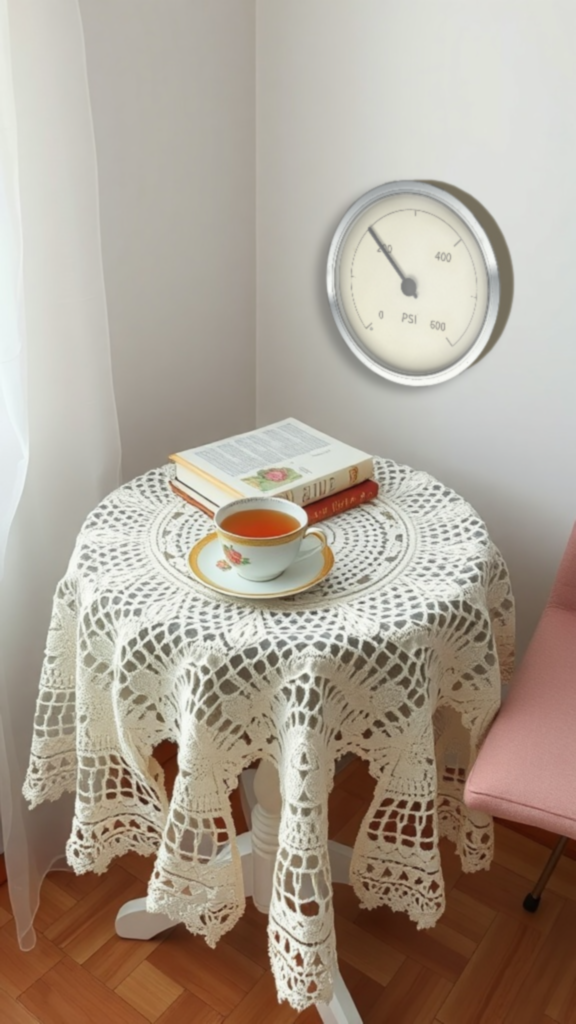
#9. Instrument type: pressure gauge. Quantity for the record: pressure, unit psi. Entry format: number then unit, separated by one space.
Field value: 200 psi
